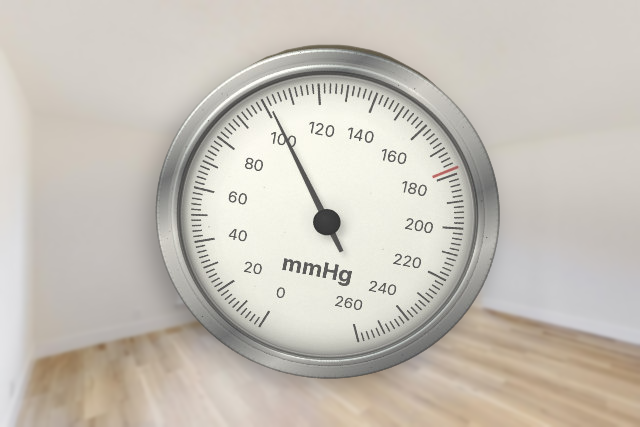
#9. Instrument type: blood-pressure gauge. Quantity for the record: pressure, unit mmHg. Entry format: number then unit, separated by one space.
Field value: 102 mmHg
